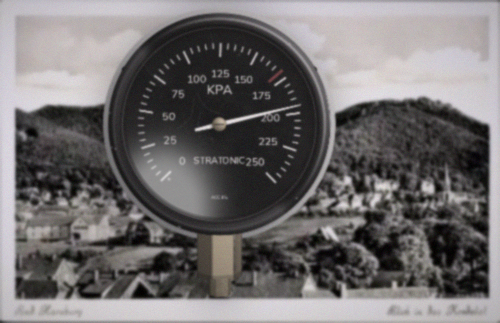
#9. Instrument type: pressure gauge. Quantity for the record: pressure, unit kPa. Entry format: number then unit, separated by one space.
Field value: 195 kPa
